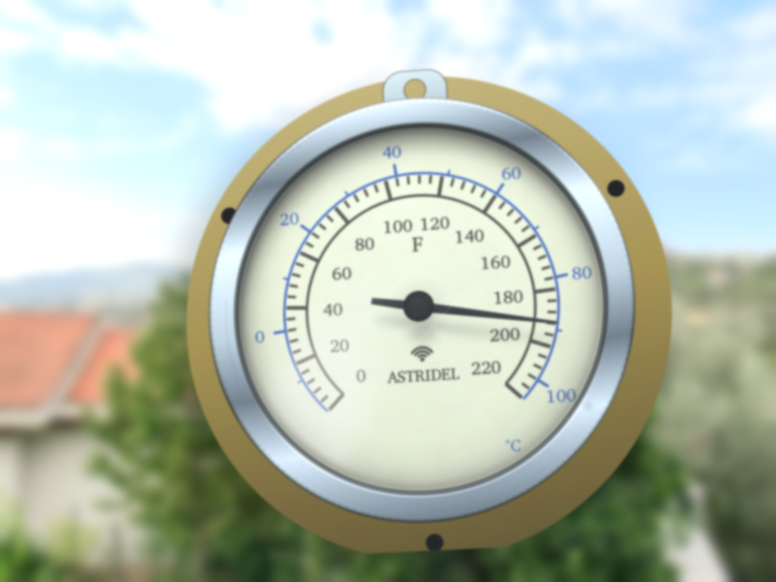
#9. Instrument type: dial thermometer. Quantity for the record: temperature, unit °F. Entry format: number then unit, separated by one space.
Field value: 192 °F
